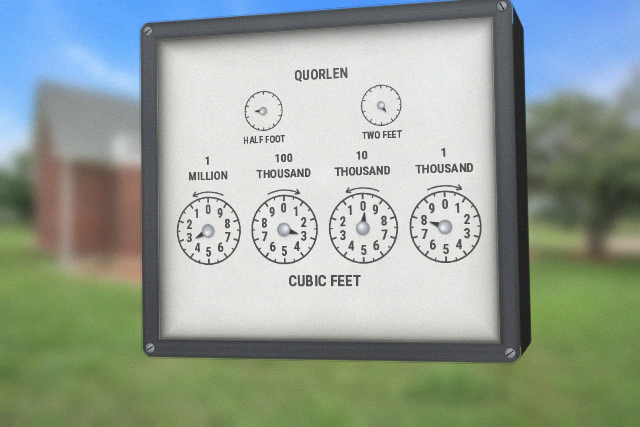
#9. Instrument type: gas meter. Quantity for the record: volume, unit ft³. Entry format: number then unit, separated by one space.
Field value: 329800 ft³
